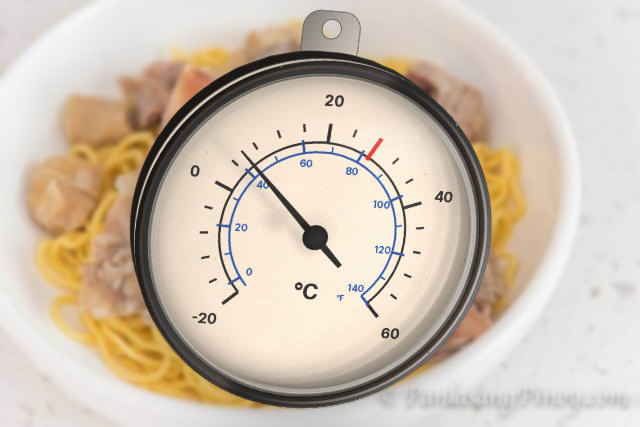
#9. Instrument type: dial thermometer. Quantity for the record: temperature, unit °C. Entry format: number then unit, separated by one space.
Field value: 6 °C
